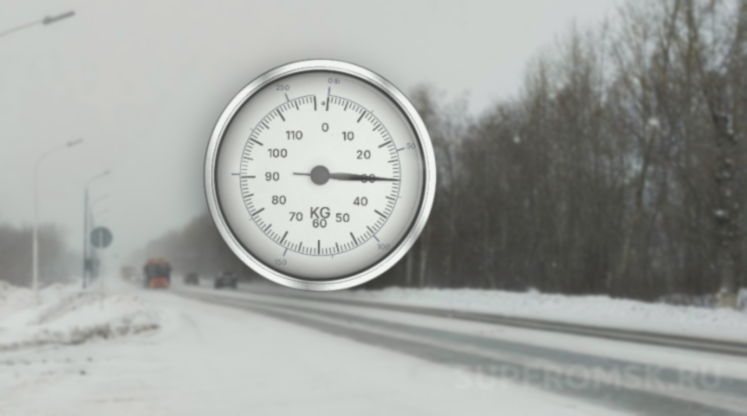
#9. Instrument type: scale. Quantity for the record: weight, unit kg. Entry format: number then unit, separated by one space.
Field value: 30 kg
